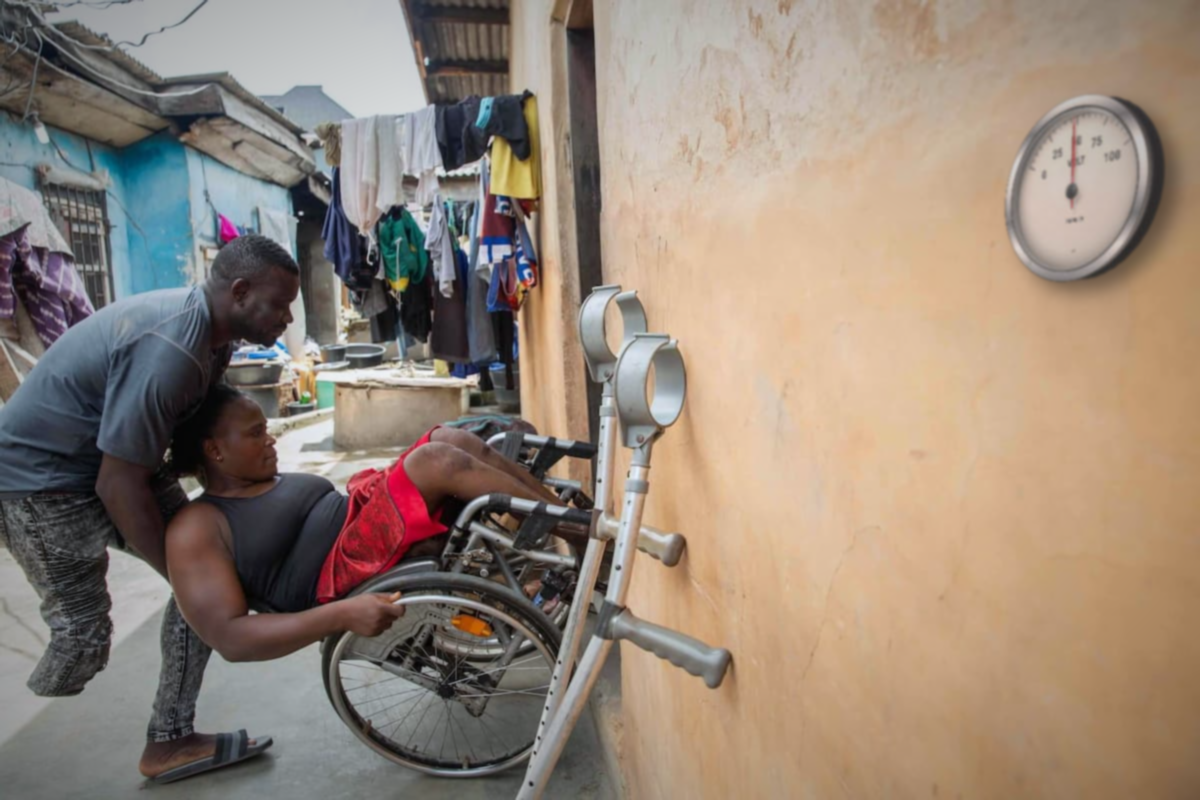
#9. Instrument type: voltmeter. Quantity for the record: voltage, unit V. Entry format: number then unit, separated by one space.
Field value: 50 V
